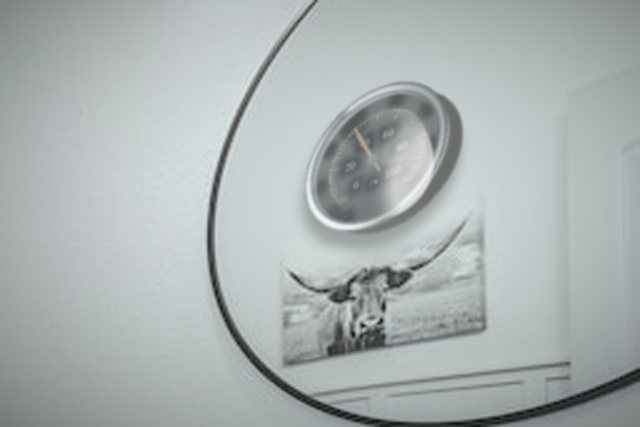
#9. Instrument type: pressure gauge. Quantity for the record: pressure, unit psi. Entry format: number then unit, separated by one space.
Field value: 40 psi
